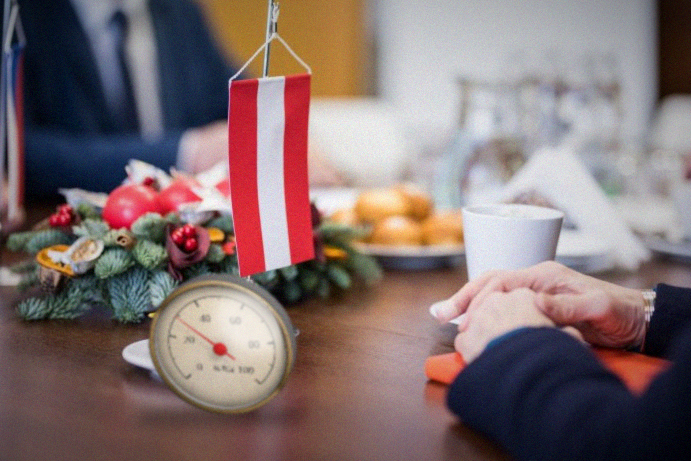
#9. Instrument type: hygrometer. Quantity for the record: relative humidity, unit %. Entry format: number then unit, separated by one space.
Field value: 30 %
